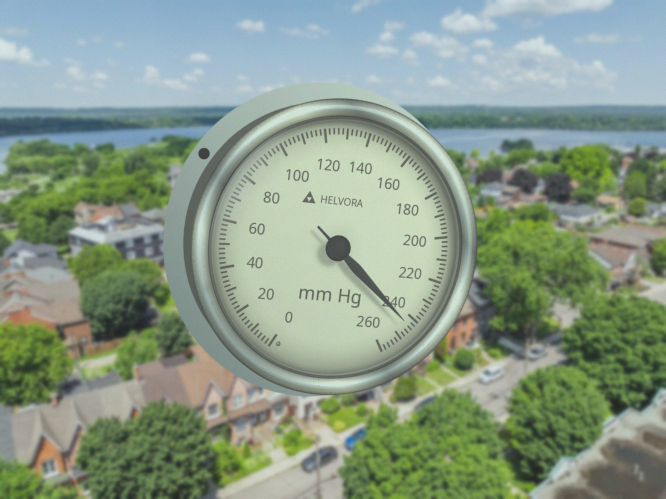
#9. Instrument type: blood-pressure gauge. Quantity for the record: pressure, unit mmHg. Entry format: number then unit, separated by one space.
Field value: 244 mmHg
